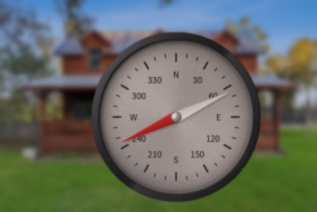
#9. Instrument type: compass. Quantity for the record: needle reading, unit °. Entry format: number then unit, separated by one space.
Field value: 245 °
